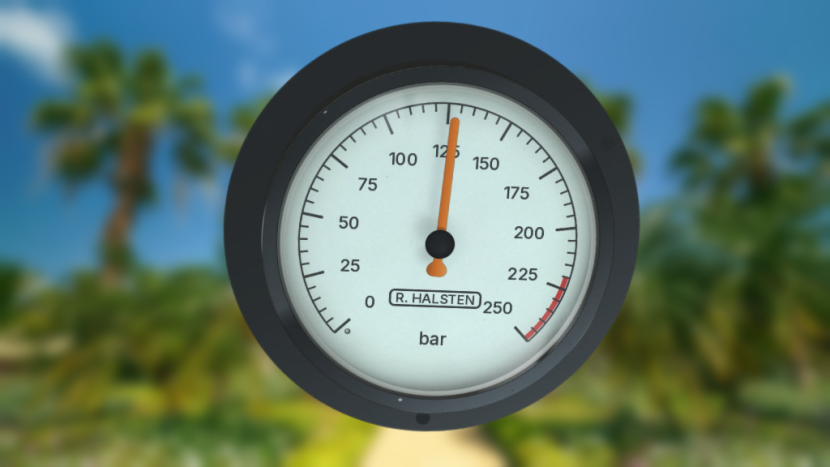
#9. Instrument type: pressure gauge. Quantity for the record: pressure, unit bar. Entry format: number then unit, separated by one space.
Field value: 127.5 bar
